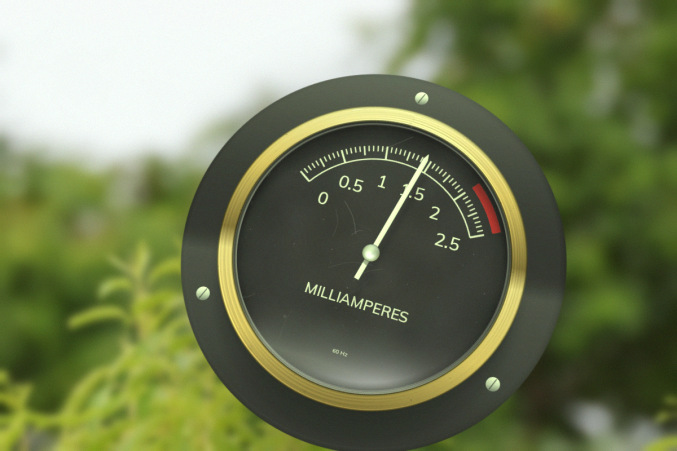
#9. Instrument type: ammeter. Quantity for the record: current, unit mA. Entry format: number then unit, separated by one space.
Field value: 1.45 mA
